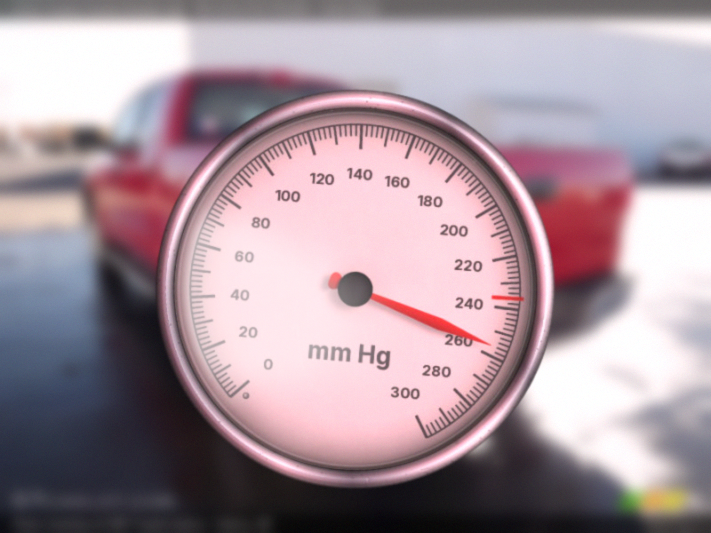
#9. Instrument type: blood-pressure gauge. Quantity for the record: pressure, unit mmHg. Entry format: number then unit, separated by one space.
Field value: 256 mmHg
